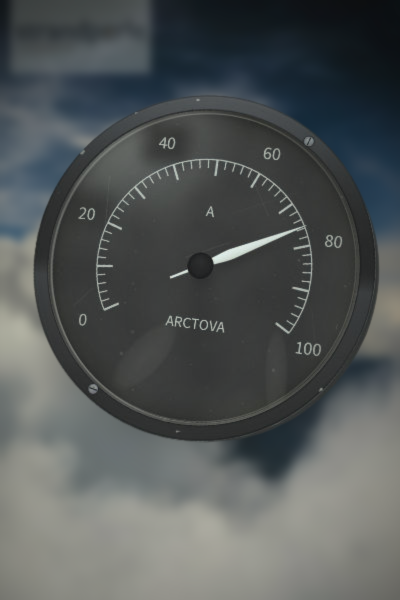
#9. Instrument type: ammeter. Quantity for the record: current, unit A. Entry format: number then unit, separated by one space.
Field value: 76 A
